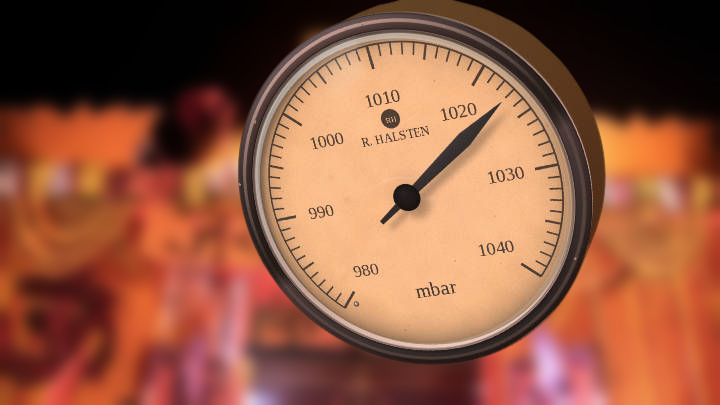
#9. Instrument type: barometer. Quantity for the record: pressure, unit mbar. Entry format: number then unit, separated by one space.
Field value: 1023 mbar
